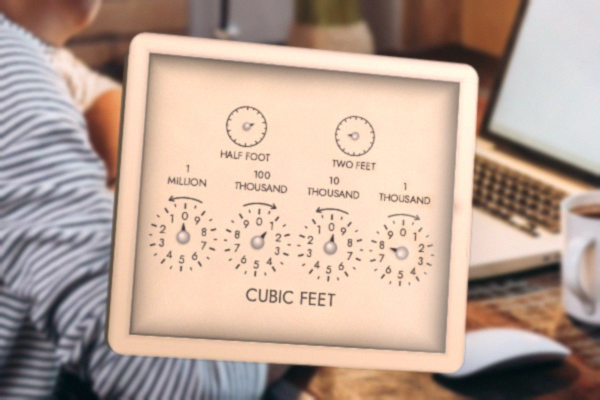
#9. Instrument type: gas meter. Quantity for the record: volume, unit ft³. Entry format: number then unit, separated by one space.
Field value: 9800 ft³
